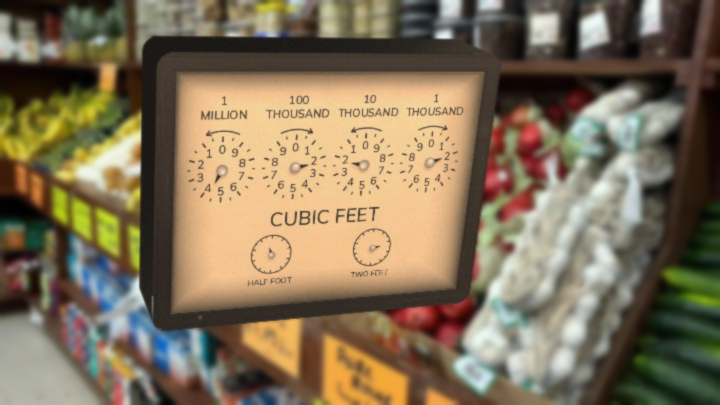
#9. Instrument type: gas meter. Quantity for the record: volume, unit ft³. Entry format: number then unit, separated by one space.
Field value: 422200 ft³
